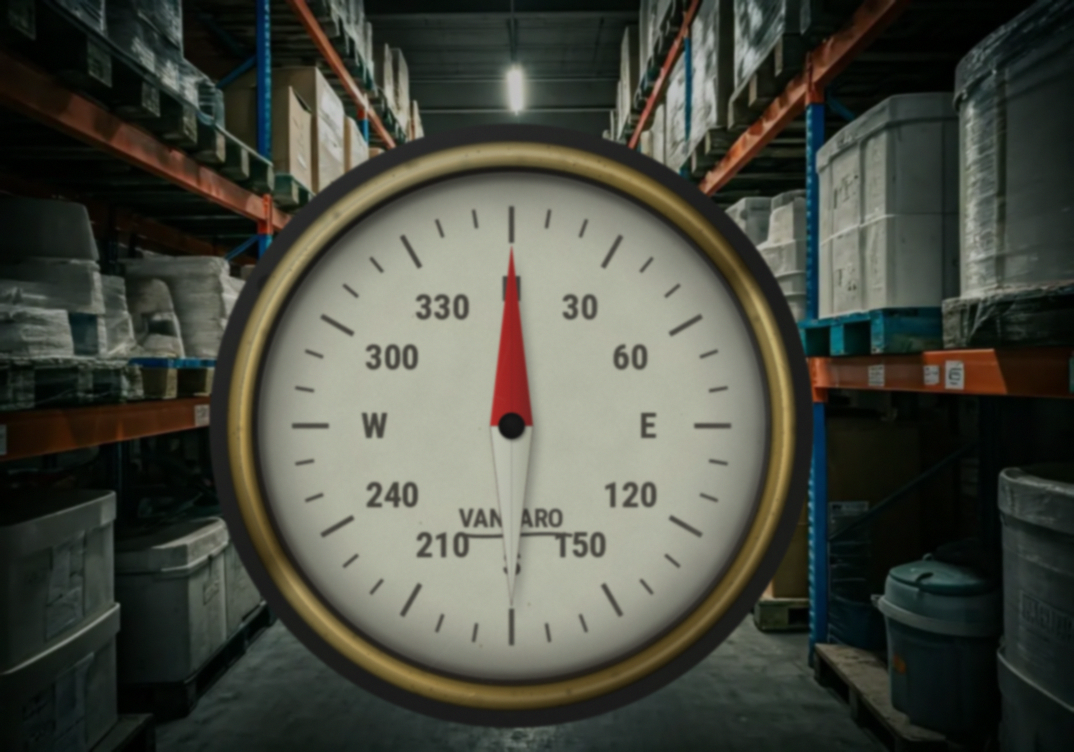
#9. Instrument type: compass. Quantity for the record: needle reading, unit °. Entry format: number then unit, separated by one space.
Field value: 0 °
